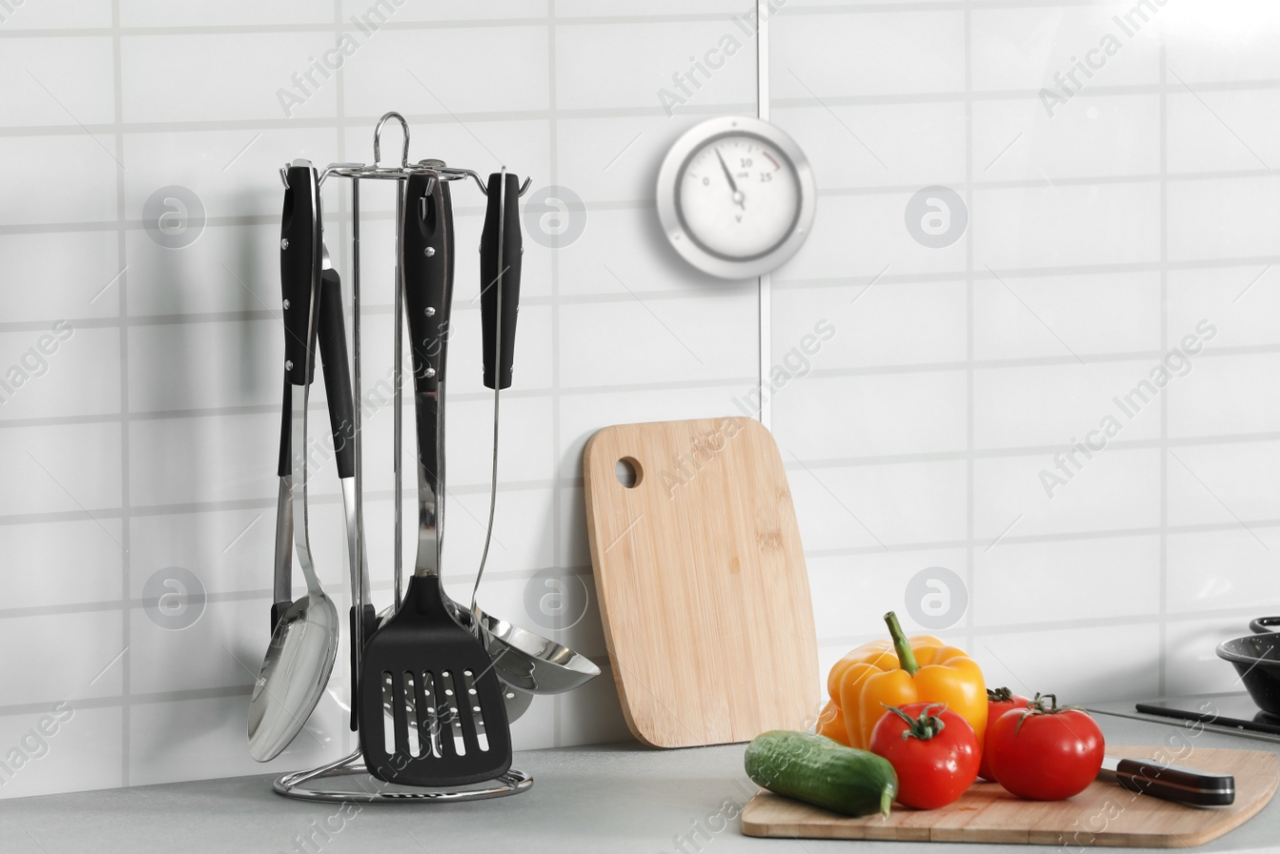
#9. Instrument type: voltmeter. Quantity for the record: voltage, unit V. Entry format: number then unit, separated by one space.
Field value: 5 V
